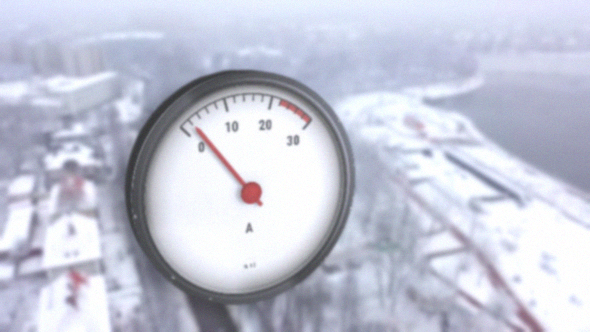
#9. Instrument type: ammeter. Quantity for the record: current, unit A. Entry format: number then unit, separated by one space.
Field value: 2 A
